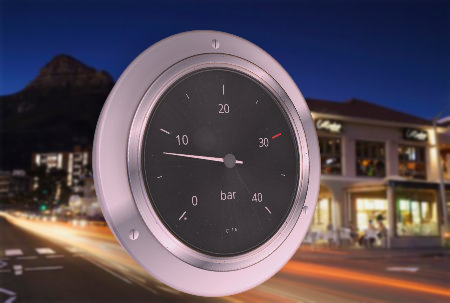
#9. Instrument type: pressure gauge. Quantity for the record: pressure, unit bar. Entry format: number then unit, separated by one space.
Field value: 7.5 bar
